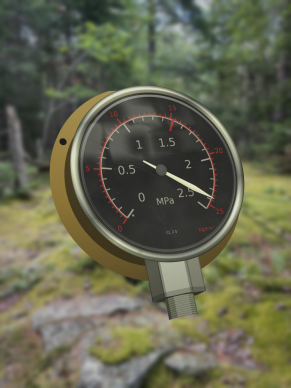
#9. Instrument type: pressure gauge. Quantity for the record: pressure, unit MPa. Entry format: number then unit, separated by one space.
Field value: 2.4 MPa
